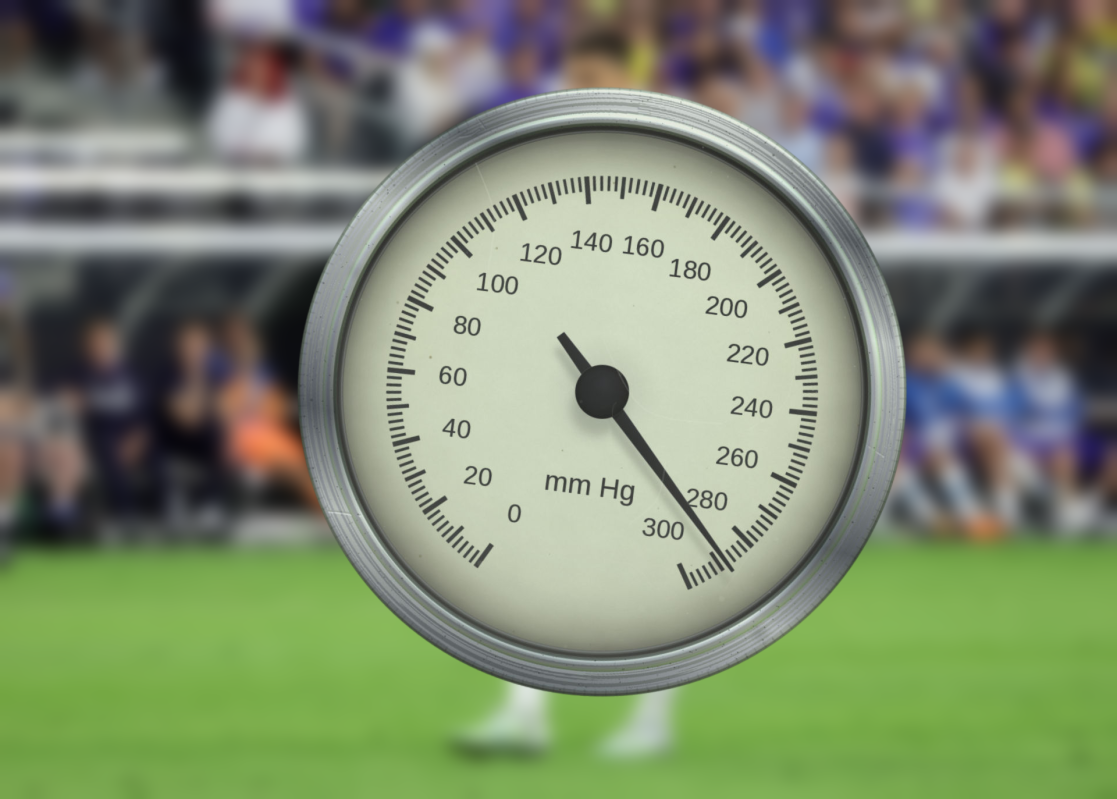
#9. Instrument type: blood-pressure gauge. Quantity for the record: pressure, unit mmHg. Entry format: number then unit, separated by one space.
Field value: 288 mmHg
